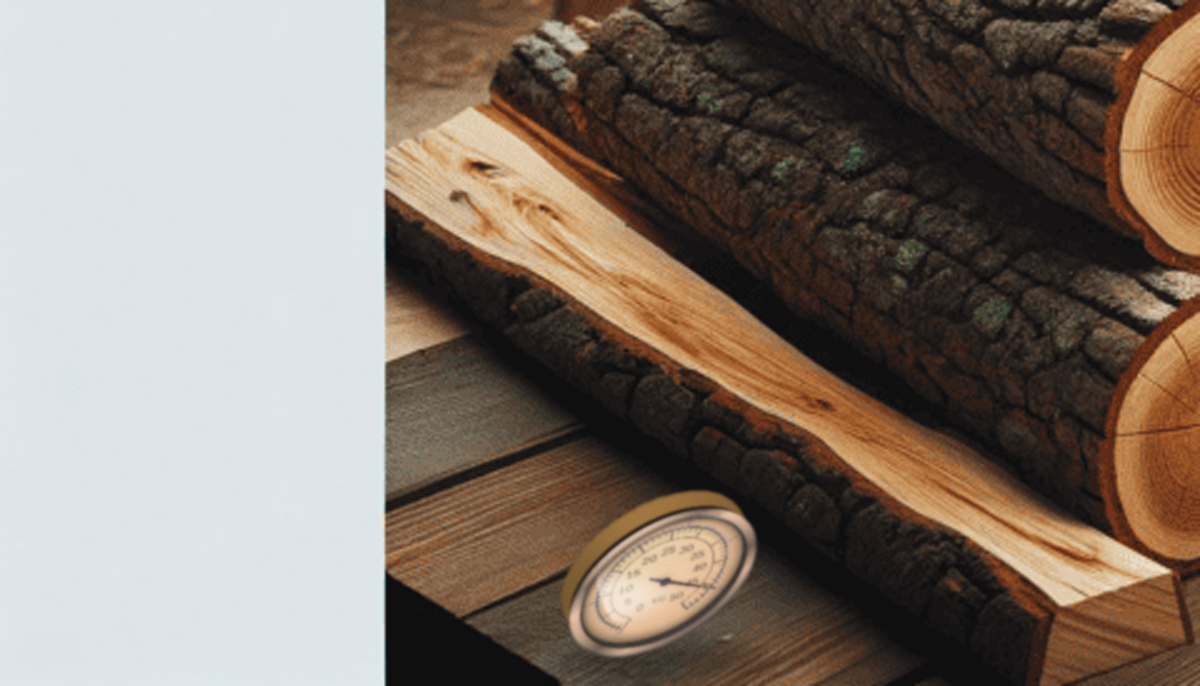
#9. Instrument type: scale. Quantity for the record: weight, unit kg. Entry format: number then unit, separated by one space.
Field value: 45 kg
